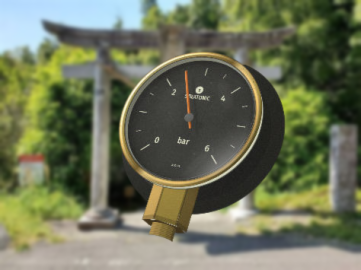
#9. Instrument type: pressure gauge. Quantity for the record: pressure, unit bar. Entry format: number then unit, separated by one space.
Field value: 2.5 bar
